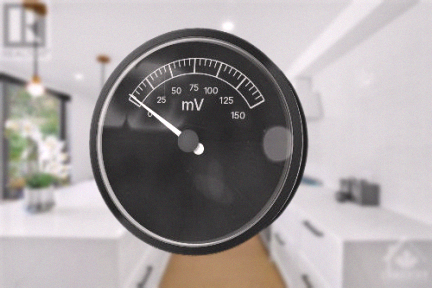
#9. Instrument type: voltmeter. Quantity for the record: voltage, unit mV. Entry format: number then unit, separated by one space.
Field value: 5 mV
